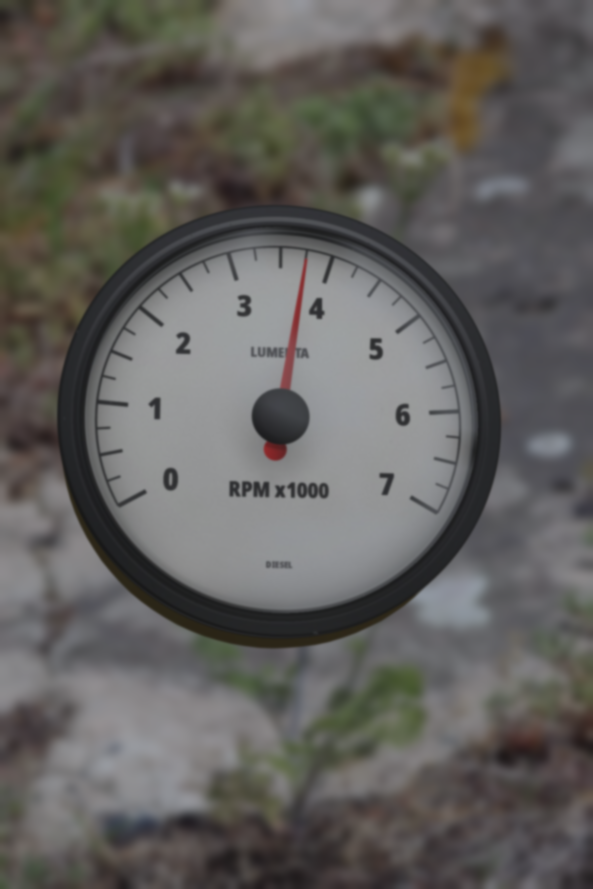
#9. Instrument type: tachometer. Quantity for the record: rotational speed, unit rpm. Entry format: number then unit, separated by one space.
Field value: 3750 rpm
